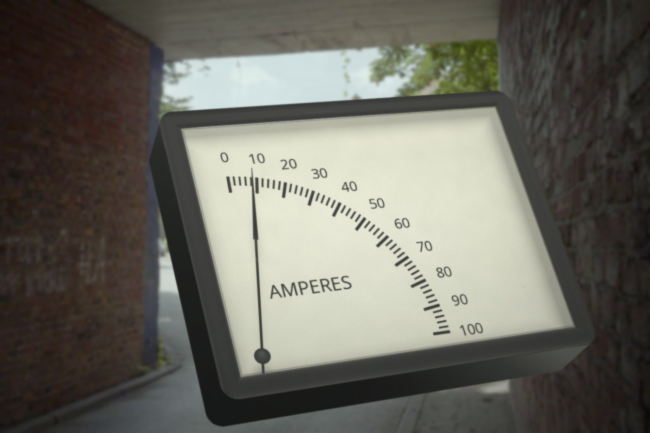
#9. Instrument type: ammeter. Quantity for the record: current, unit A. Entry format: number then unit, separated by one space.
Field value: 8 A
